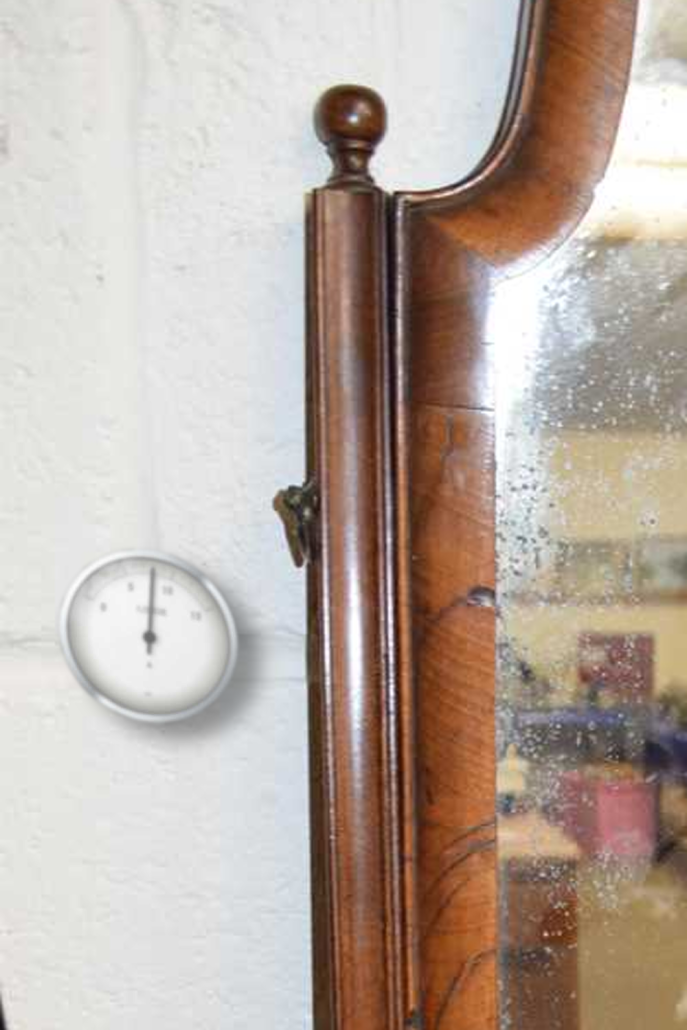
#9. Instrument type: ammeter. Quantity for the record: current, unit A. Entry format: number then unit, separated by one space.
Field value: 8 A
